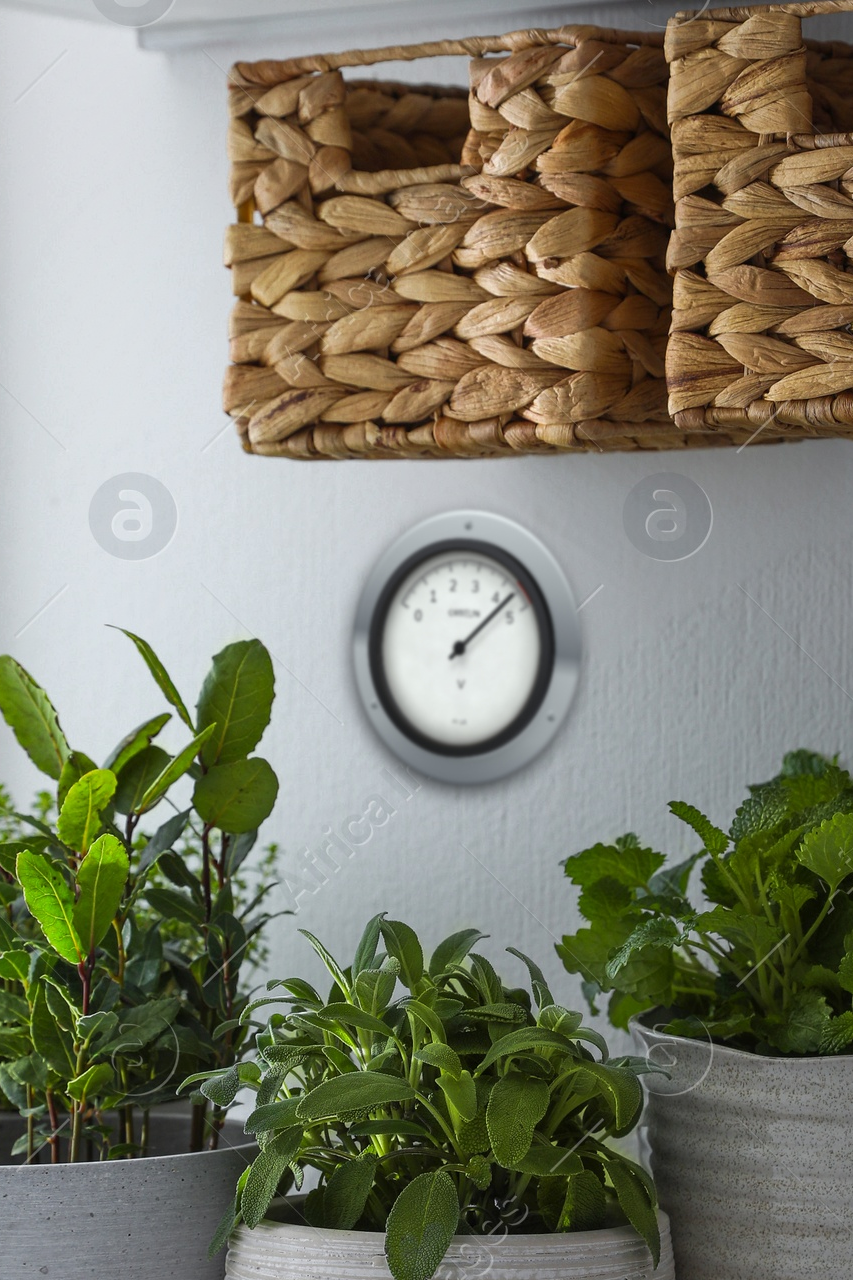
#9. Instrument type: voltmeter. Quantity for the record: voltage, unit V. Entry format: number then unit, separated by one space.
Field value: 4.5 V
